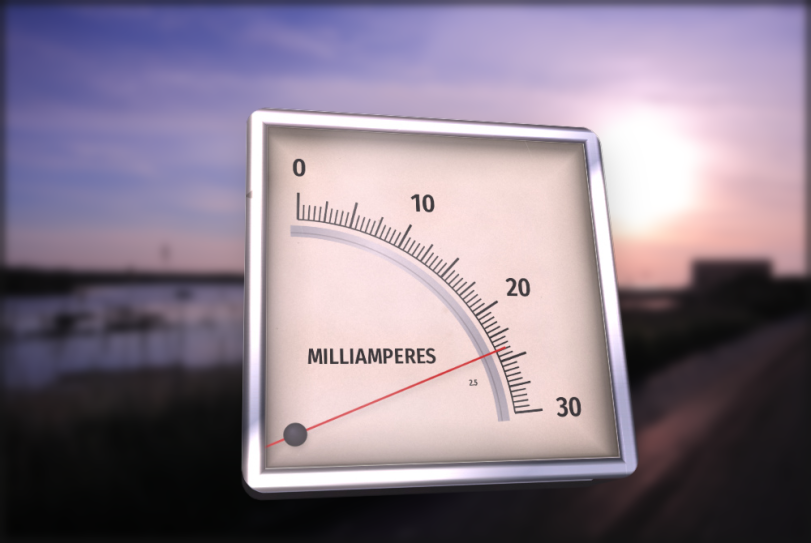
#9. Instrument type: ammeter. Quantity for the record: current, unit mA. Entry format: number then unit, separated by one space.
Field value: 24 mA
